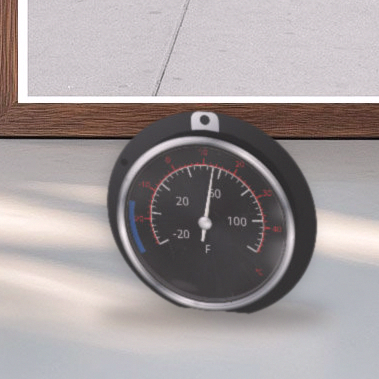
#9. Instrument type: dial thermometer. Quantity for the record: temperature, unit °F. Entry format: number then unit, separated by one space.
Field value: 56 °F
